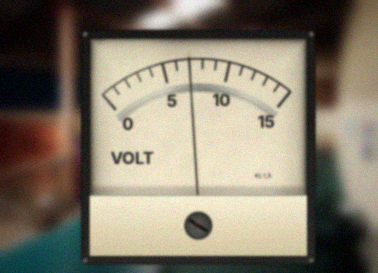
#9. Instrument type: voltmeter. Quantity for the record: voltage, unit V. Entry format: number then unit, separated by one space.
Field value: 7 V
